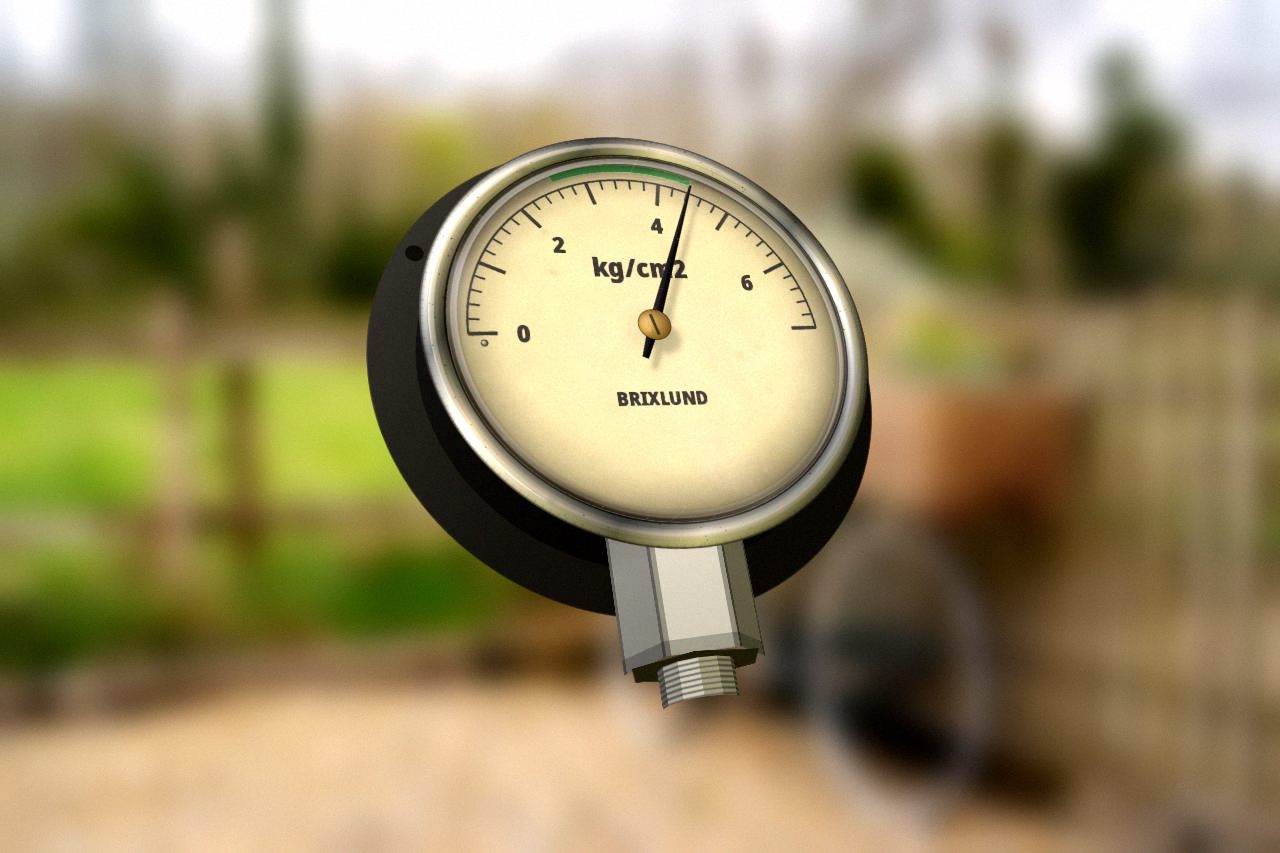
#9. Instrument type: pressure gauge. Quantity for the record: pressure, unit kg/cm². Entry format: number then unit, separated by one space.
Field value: 4.4 kg/cm²
